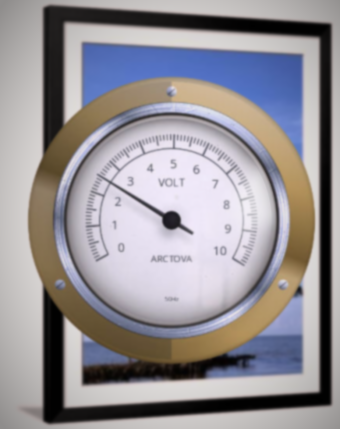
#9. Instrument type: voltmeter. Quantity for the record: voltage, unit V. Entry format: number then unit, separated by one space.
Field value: 2.5 V
